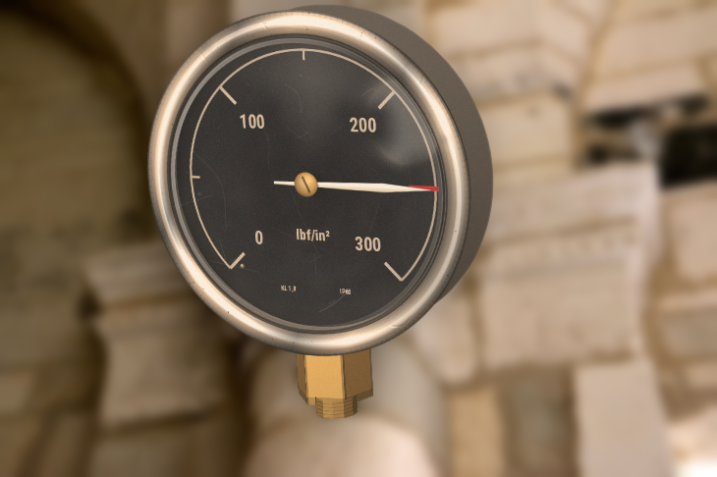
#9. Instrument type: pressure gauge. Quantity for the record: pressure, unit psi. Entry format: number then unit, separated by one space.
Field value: 250 psi
